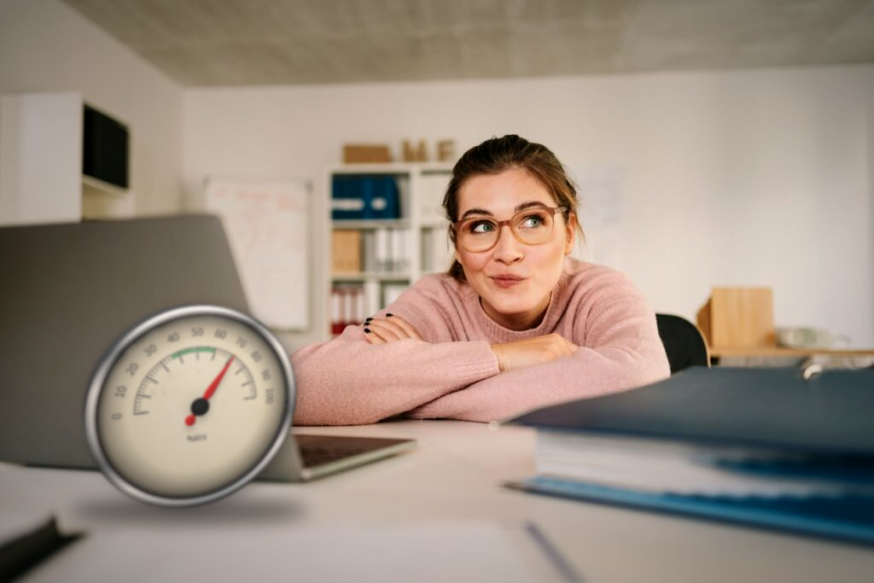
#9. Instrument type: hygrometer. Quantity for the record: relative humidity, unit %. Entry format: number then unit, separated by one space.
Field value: 70 %
